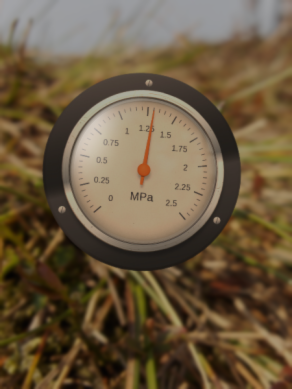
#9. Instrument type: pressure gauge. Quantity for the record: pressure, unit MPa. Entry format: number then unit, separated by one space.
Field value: 1.3 MPa
